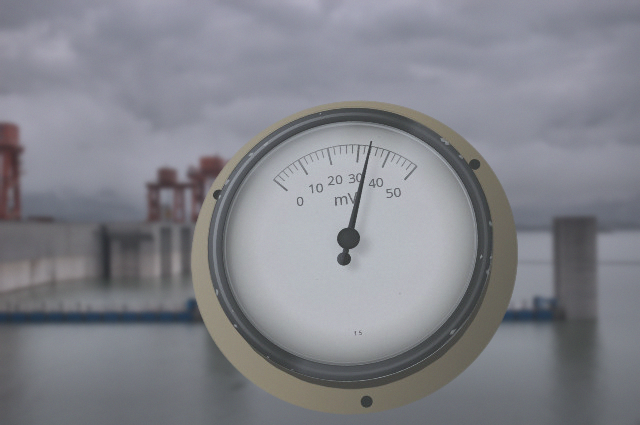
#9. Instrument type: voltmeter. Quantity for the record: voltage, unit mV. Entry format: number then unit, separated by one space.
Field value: 34 mV
